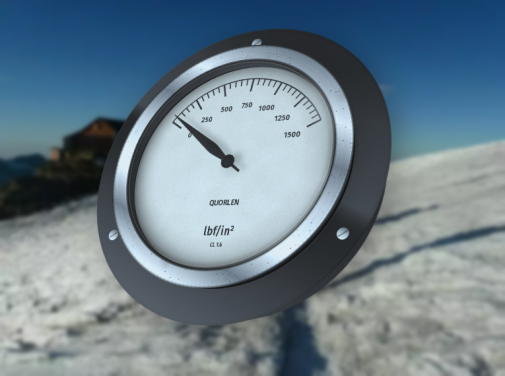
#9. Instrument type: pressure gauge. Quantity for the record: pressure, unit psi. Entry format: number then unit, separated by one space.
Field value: 50 psi
